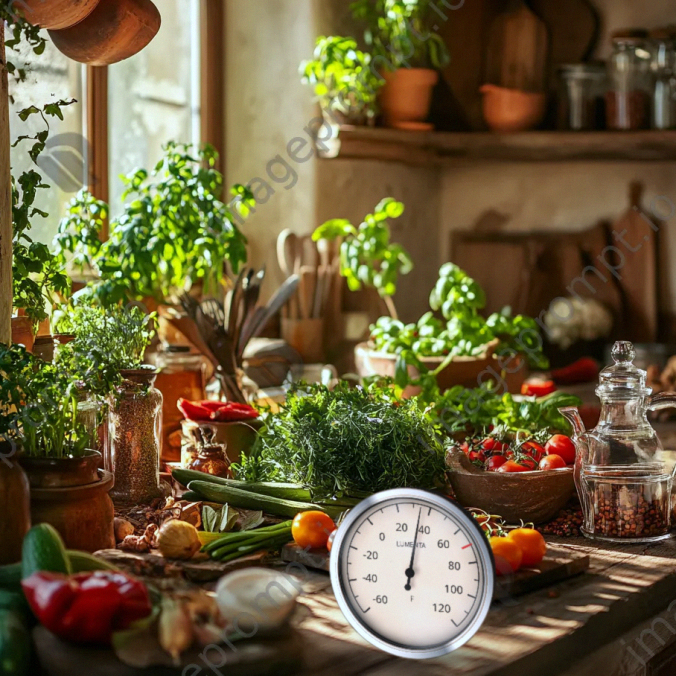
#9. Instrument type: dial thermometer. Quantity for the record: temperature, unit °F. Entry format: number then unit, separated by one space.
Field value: 35 °F
